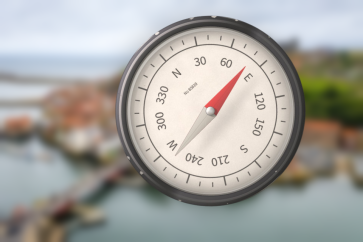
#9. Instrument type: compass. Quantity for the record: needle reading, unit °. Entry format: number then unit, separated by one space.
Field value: 80 °
